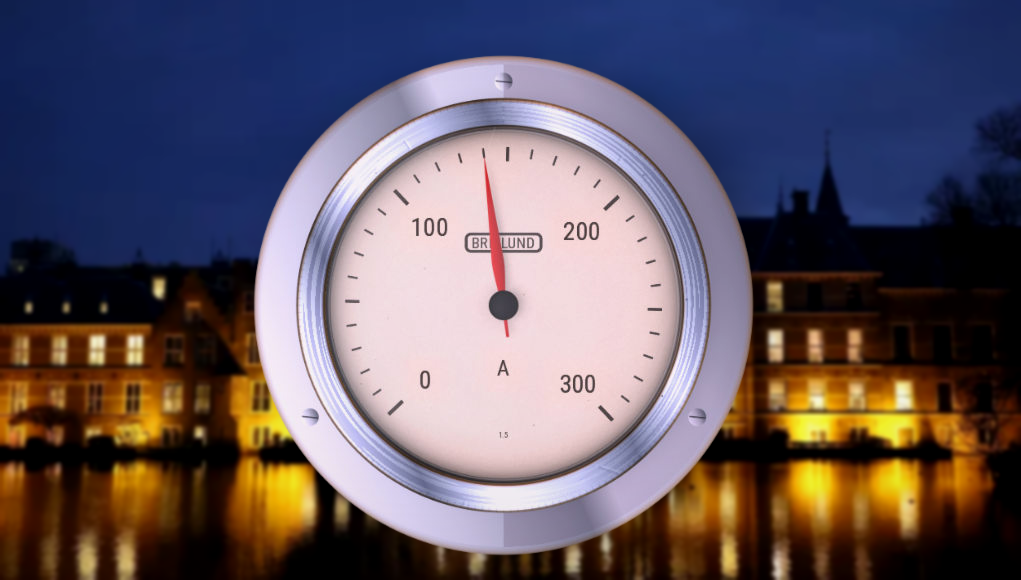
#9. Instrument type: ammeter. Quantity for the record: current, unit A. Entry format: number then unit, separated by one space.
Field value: 140 A
